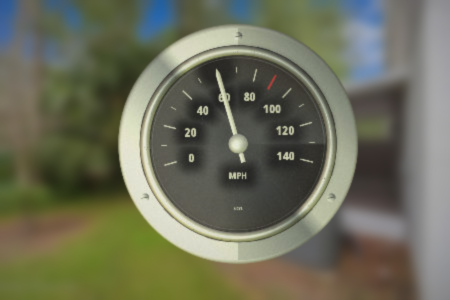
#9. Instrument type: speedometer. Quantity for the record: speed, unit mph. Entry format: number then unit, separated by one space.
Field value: 60 mph
